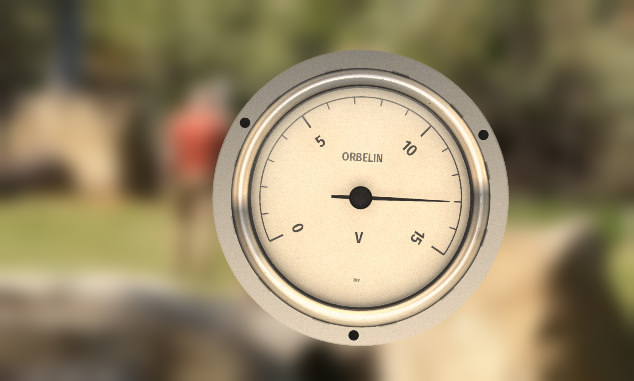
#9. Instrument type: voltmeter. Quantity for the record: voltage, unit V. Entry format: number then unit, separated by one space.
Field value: 13 V
